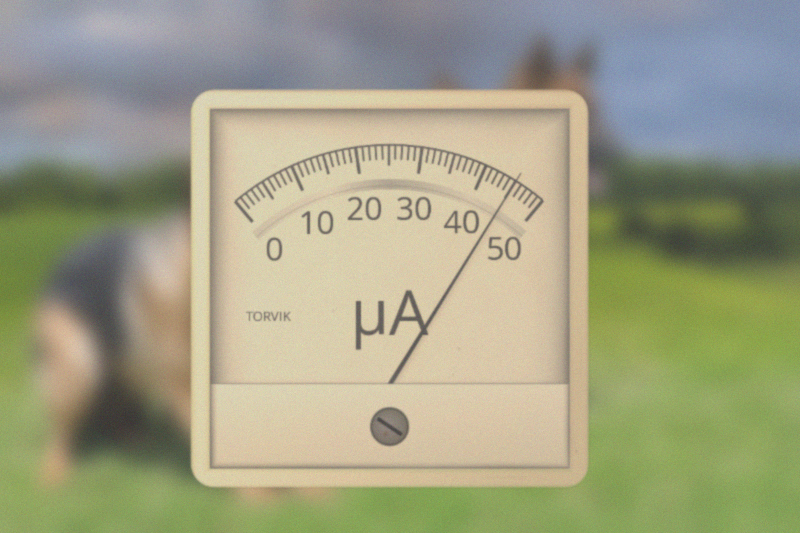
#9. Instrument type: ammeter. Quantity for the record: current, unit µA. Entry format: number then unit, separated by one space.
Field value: 45 µA
